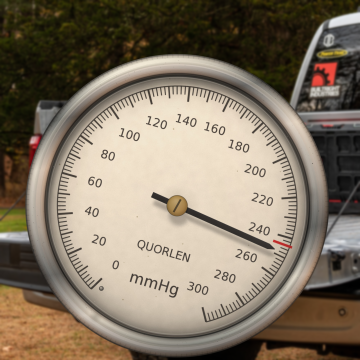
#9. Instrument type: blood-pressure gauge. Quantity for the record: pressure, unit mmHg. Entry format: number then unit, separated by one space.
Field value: 248 mmHg
